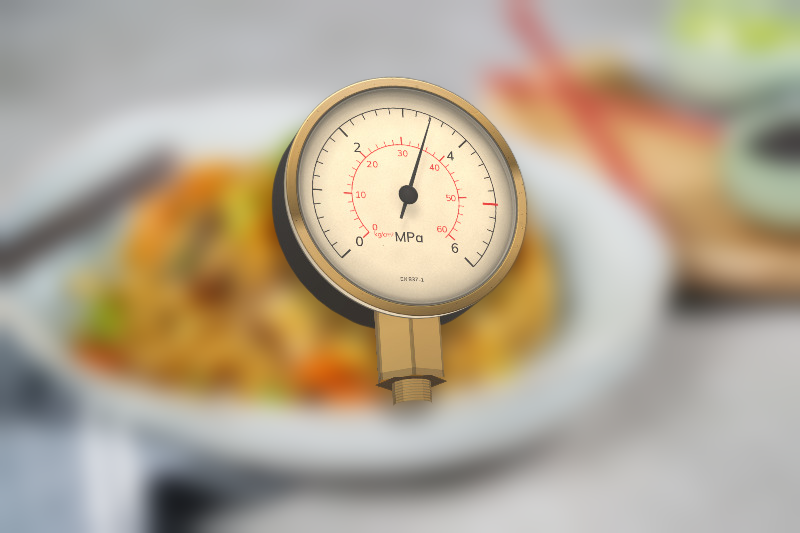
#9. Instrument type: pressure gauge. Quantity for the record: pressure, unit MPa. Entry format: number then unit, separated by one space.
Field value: 3.4 MPa
